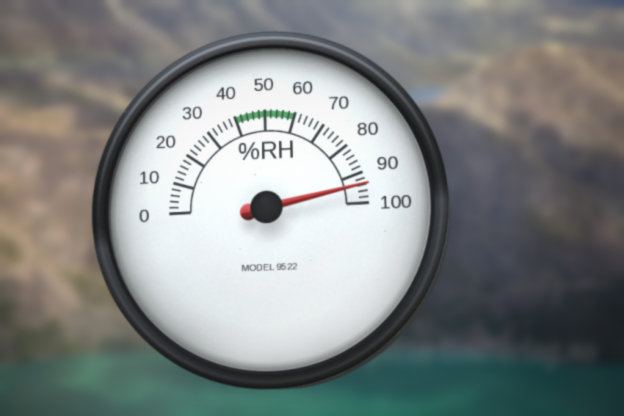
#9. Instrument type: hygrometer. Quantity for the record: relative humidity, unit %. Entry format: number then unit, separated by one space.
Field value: 94 %
